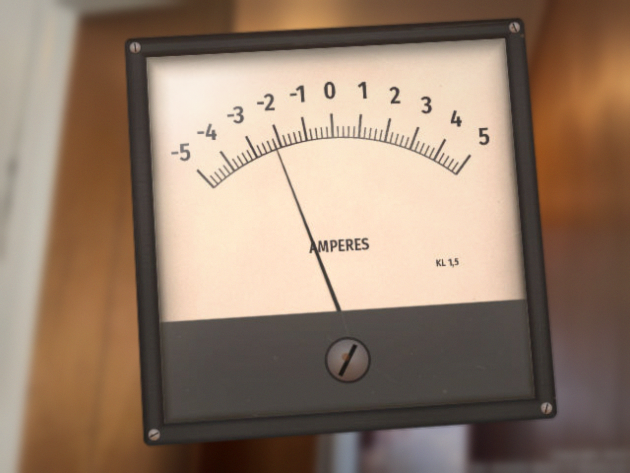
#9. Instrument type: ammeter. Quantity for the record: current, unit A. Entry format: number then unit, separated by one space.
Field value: -2.2 A
